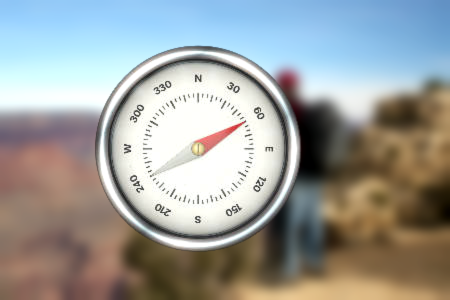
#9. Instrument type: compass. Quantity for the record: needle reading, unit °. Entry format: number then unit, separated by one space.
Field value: 60 °
